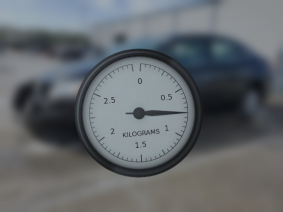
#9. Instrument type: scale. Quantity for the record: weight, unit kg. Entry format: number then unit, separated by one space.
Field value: 0.75 kg
